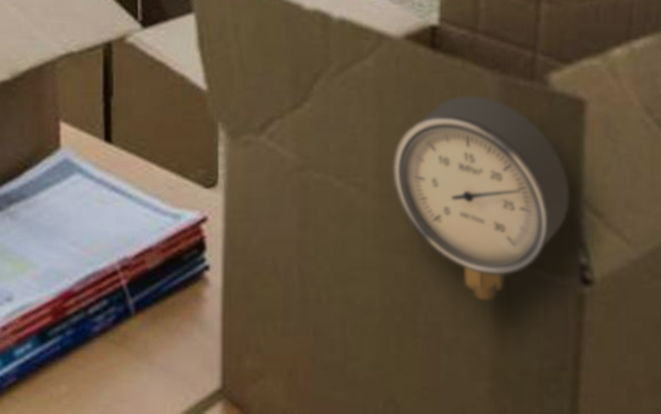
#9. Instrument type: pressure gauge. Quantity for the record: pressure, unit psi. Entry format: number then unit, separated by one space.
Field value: 22.5 psi
